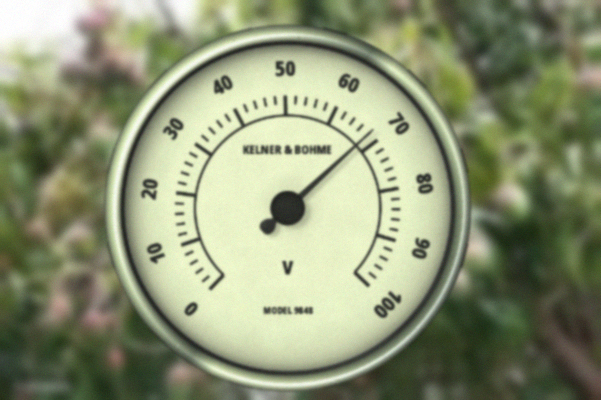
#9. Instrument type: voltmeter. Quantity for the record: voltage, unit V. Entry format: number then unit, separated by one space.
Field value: 68 V
